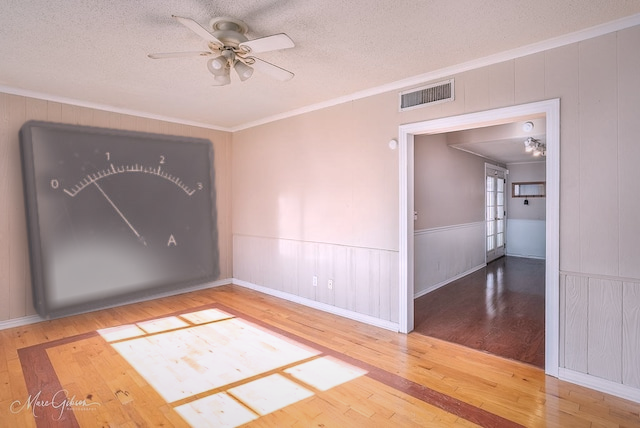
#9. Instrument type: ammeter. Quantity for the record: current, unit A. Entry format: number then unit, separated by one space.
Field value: 0.5 A
